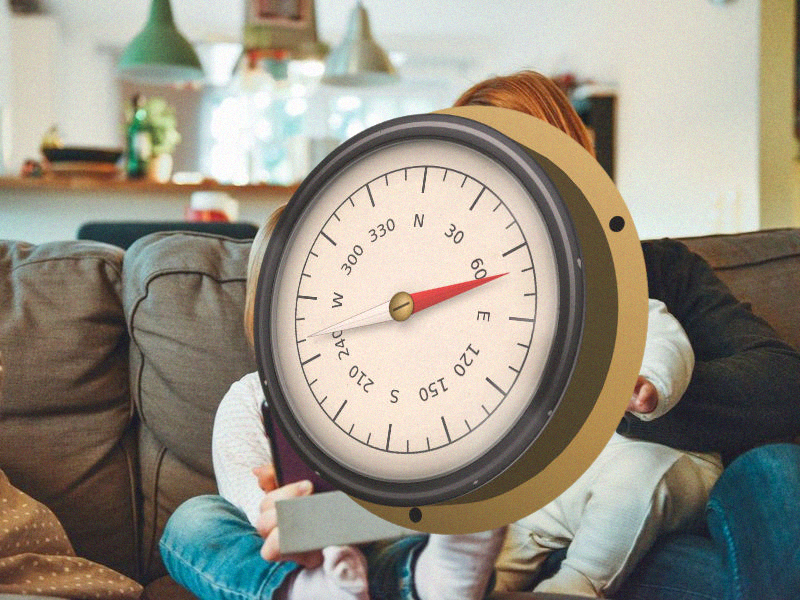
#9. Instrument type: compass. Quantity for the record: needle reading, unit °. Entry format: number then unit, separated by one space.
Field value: 70 °
